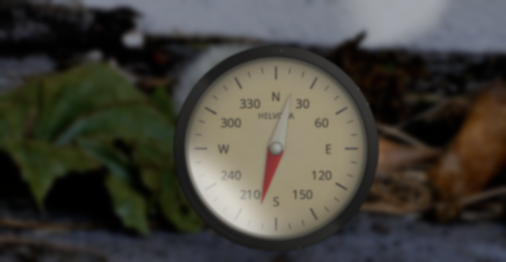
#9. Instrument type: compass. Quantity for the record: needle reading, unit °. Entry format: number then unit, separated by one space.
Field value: 195 °
